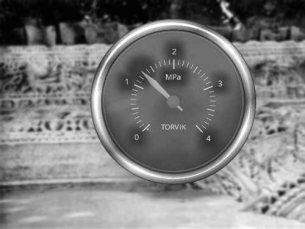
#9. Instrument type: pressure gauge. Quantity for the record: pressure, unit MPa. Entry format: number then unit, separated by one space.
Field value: 1.3 MPa
